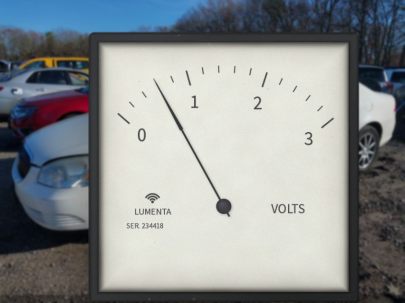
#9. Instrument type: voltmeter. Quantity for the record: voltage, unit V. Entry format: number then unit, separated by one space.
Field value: 0.6 V
